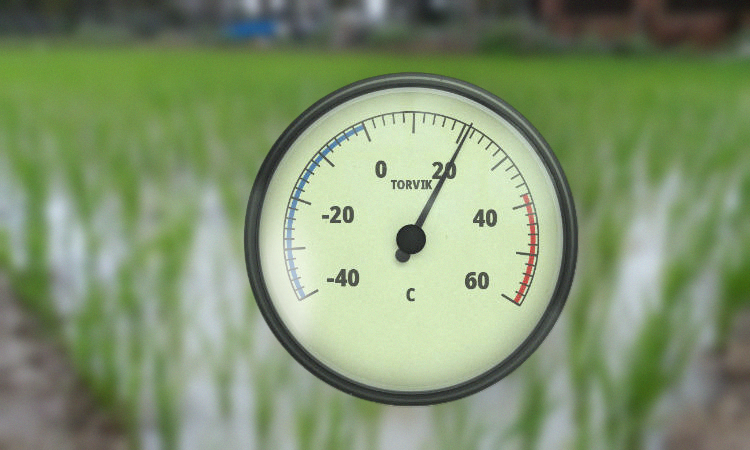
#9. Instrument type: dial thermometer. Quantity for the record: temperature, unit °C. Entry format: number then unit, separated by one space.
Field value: 21 °C
